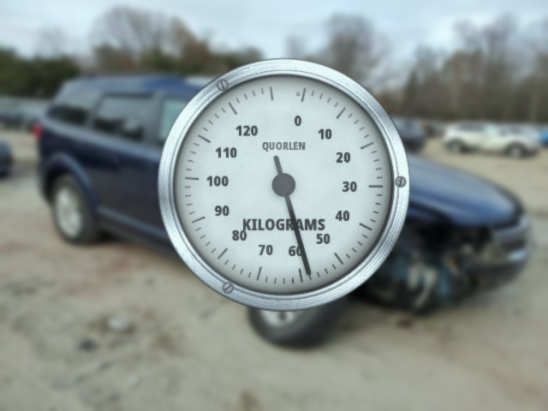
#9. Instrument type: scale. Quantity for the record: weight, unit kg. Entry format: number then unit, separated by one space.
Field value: 58 kg
